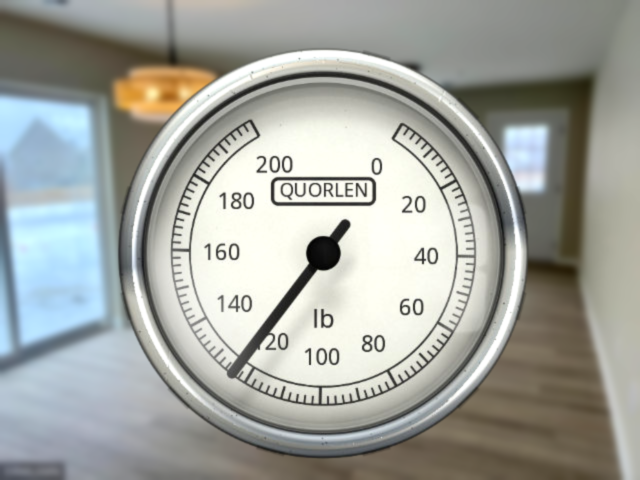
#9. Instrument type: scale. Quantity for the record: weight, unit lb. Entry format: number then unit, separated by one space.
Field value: 124 lb
